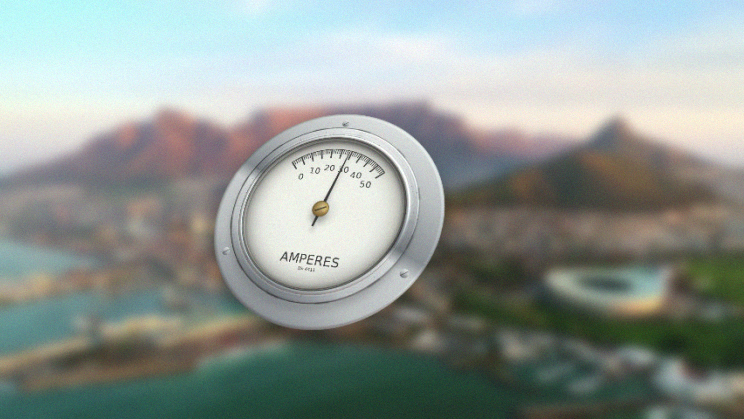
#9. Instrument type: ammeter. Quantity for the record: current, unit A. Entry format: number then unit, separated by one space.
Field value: 30 A
